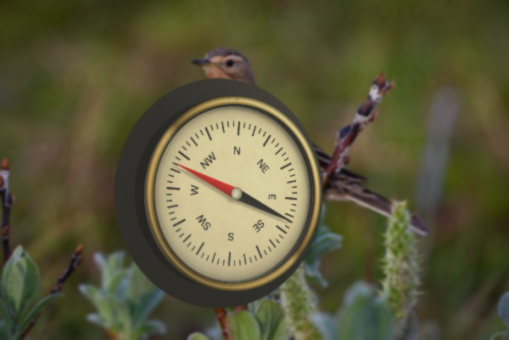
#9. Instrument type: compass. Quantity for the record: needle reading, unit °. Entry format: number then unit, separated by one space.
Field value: 290 °
